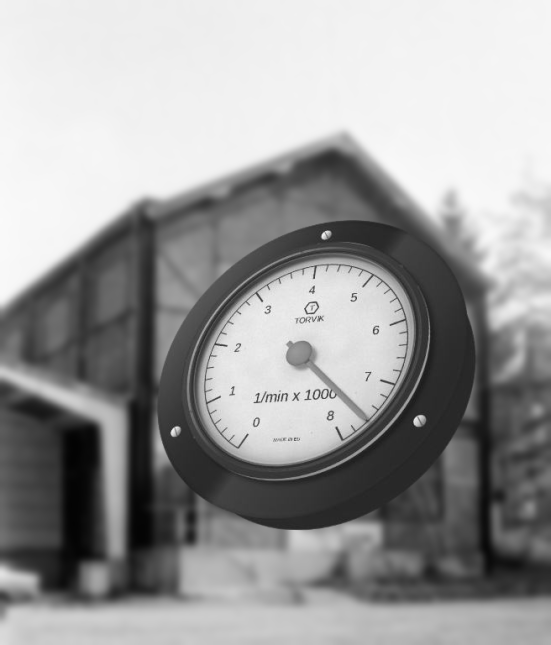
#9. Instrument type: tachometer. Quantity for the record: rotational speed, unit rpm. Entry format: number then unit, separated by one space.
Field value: 7600 rpm
